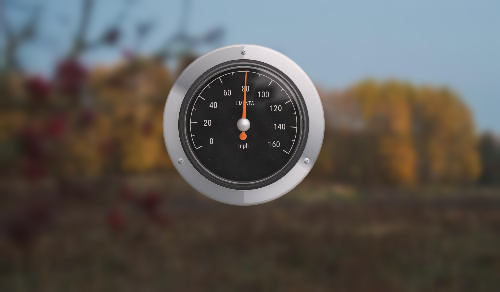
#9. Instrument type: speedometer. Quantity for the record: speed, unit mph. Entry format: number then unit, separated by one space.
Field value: 80 mph
